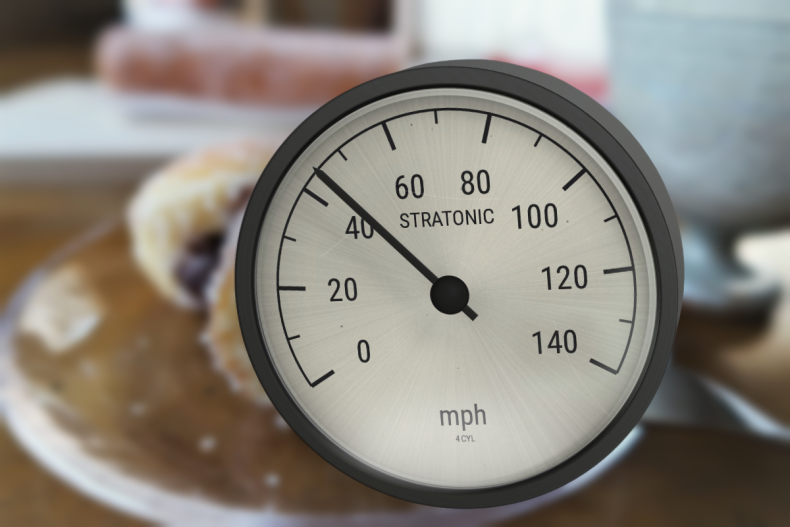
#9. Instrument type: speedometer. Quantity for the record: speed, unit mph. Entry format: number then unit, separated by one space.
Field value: 45 mph
